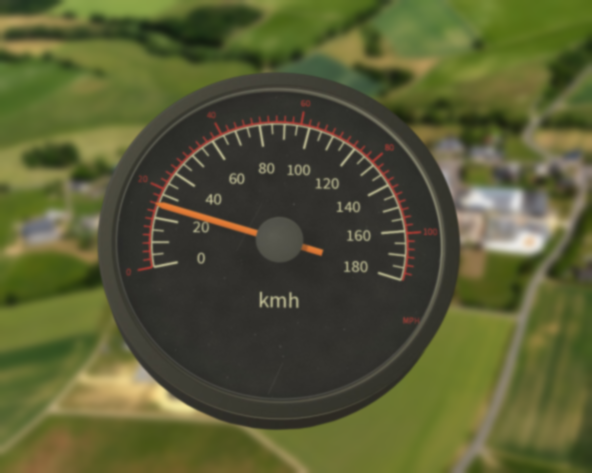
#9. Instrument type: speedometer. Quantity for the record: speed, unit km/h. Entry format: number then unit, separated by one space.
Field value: 25 km/h
